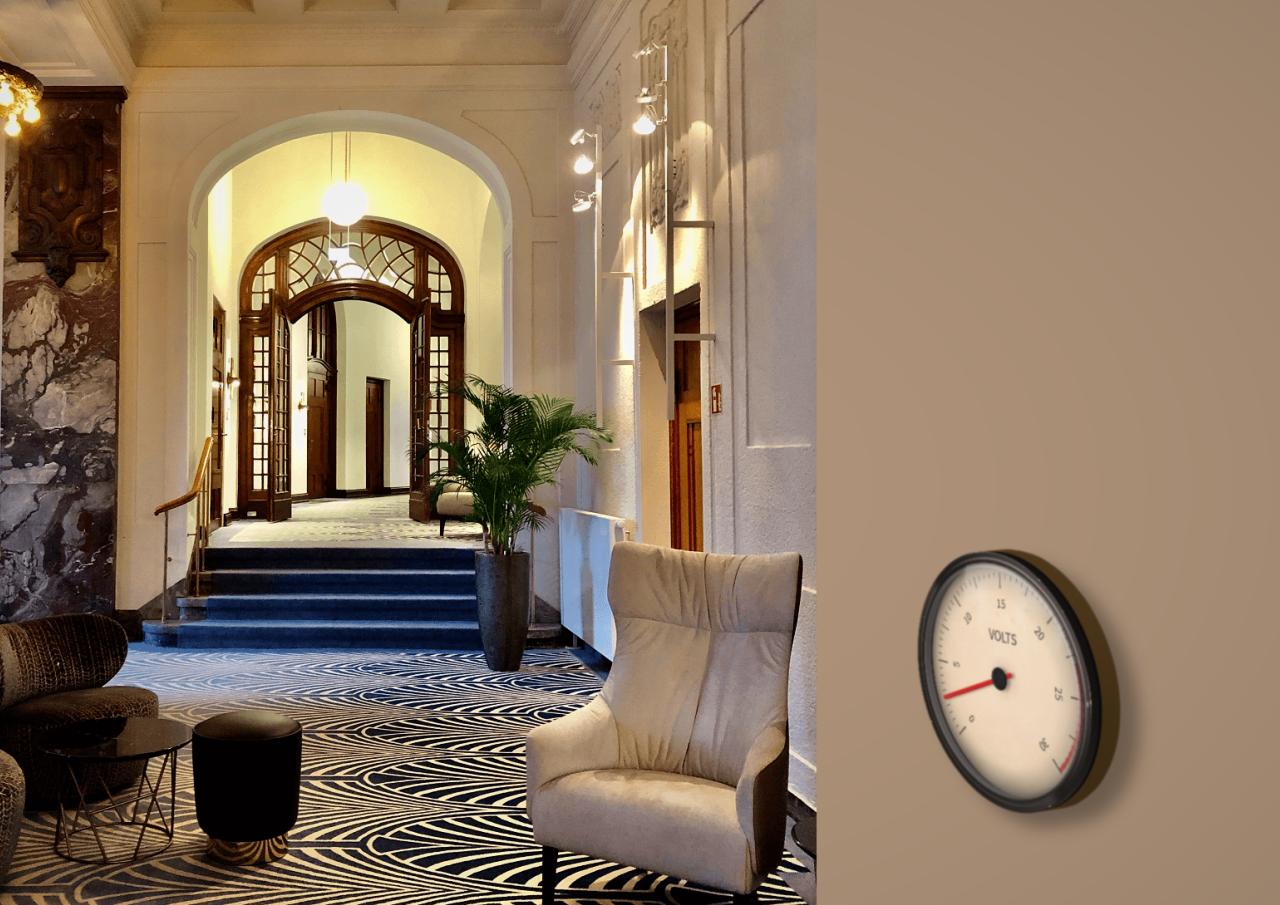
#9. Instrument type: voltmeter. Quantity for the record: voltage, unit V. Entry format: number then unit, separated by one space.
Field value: 2.5 V
